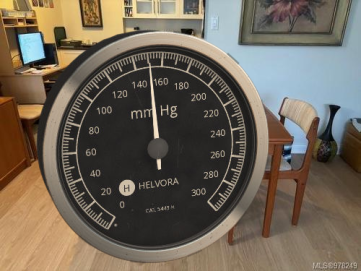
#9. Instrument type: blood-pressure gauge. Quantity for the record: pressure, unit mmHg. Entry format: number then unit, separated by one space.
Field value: 150 mmHg
